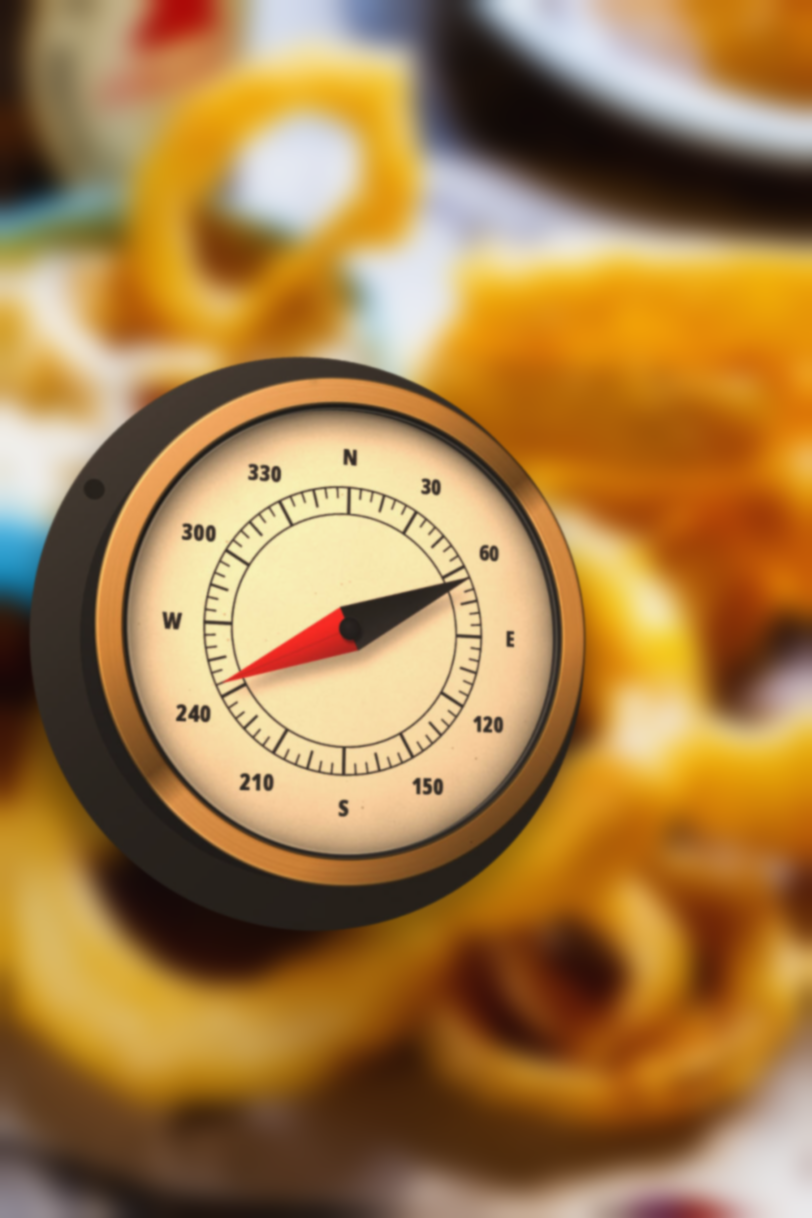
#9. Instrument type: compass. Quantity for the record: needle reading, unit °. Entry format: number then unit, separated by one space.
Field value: 245 °
